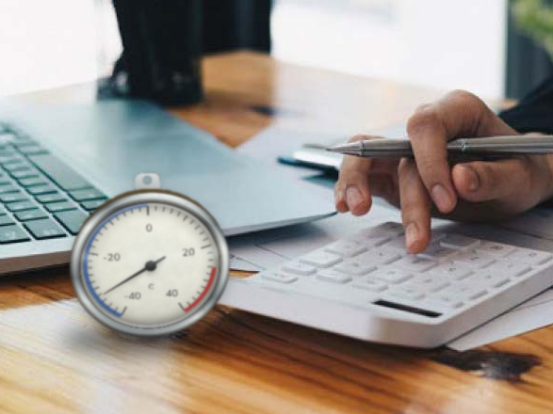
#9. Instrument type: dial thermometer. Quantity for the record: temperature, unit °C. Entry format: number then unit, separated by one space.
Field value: -32 °C
